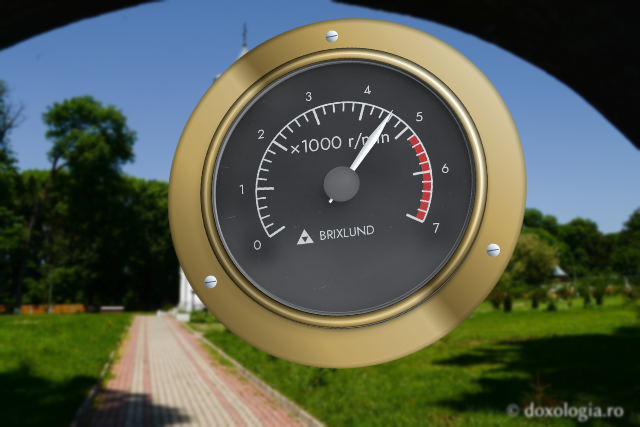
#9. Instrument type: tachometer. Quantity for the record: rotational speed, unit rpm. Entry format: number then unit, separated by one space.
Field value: 4600 rpm
